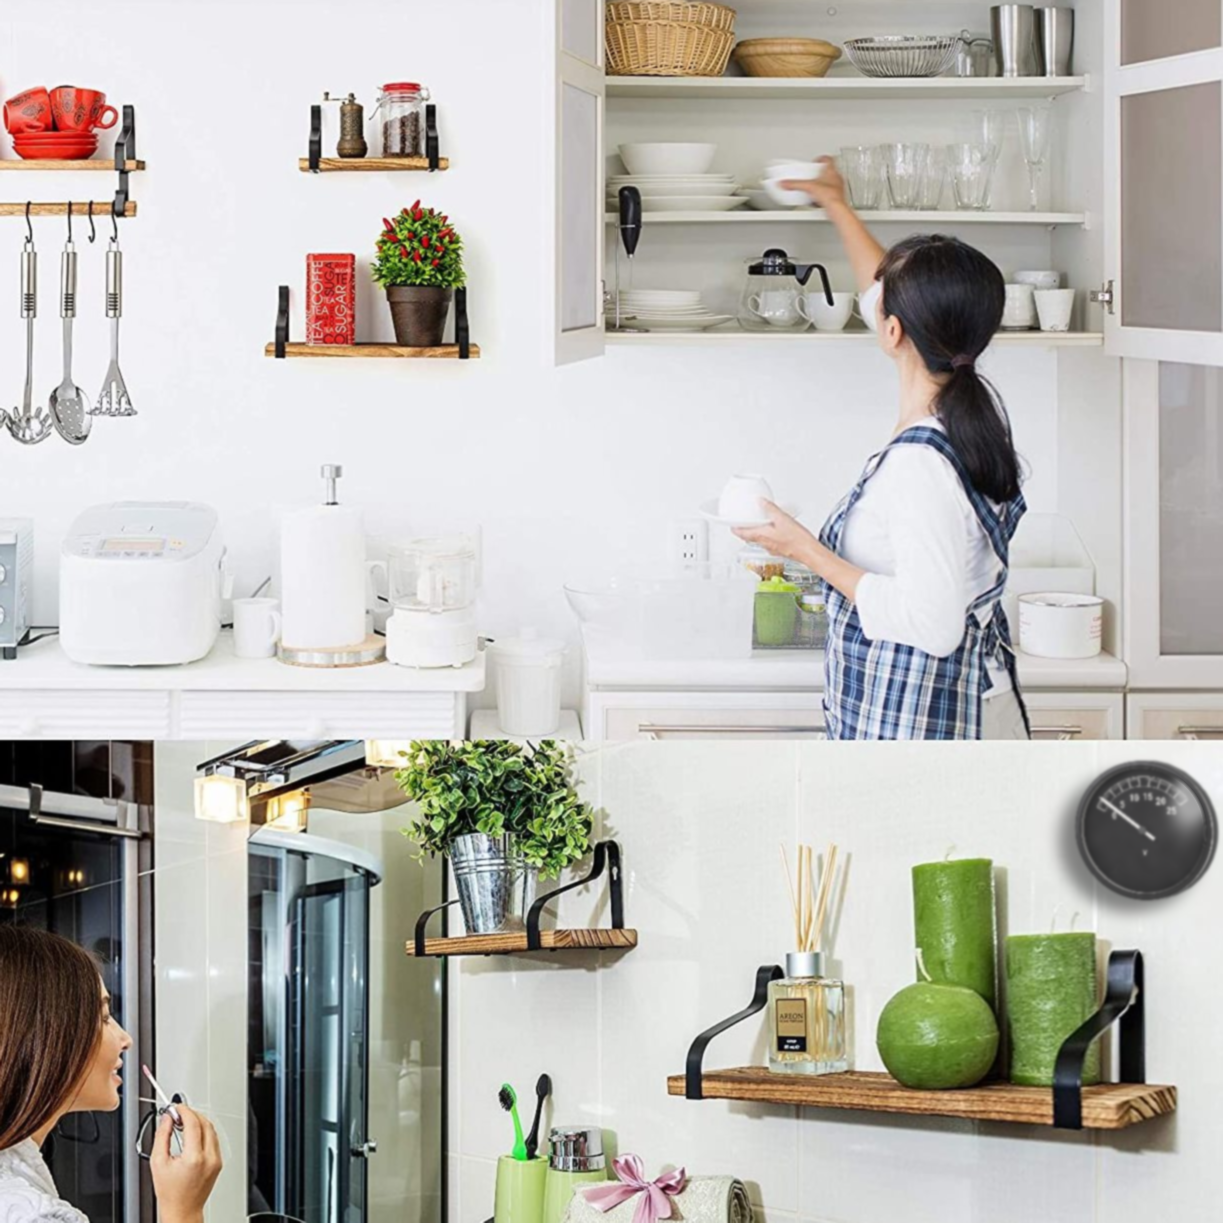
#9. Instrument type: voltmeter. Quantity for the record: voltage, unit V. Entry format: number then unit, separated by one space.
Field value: 2.5 V
